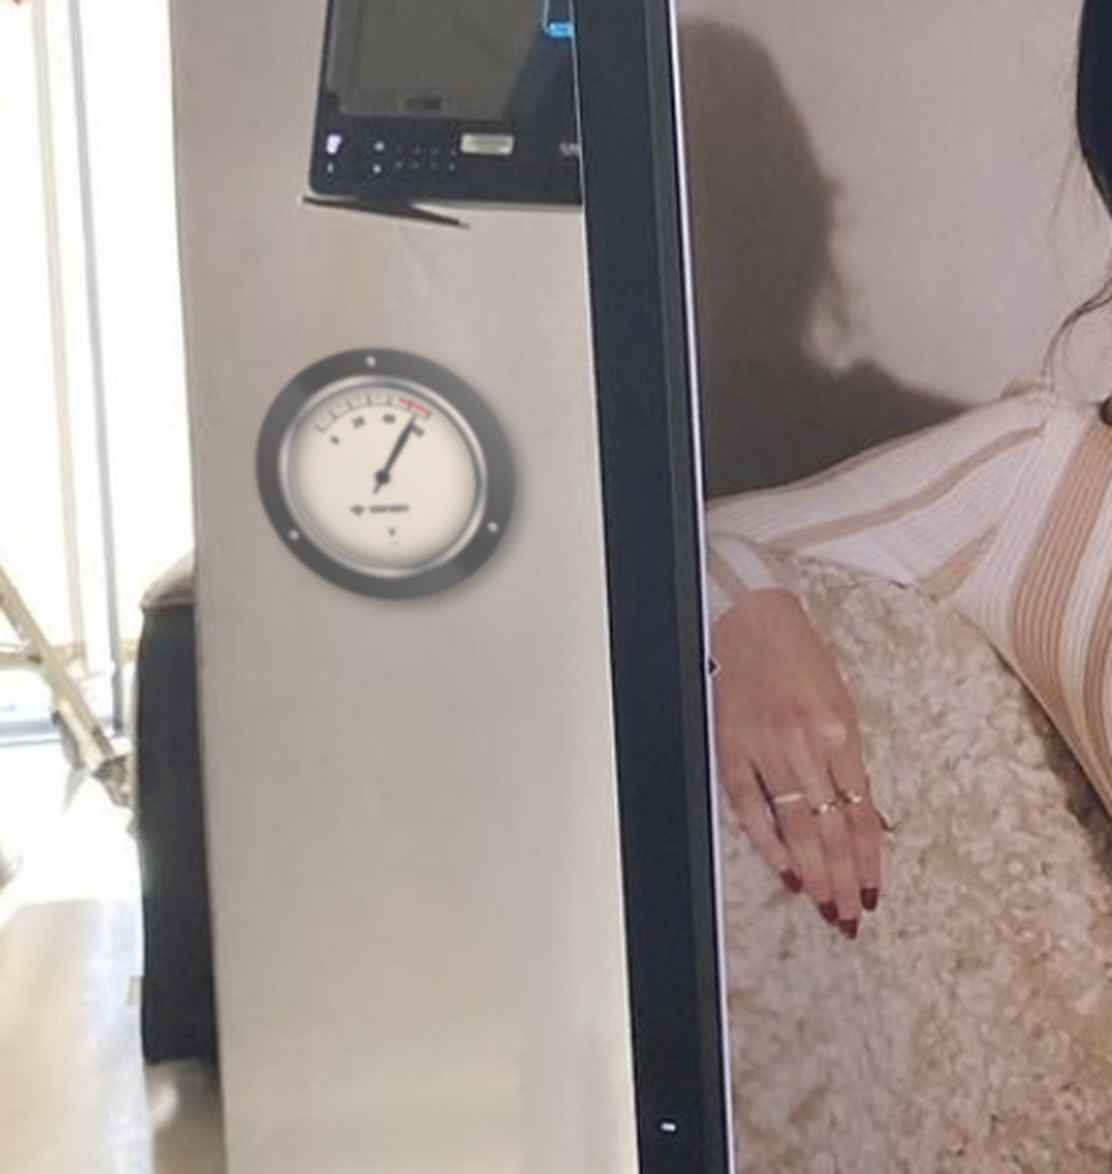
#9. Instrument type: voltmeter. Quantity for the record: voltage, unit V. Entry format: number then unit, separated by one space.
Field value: 55 V
